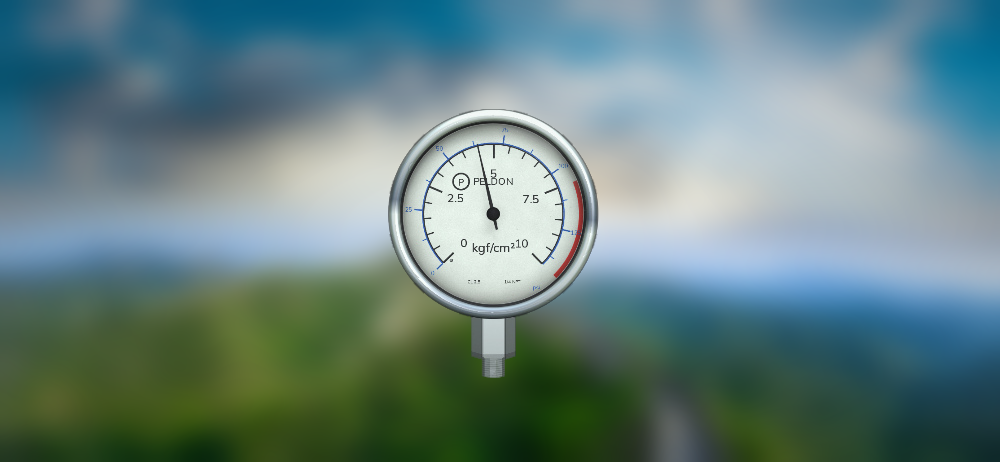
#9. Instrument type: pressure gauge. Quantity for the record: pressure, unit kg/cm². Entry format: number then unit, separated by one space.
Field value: 4.5 kg/cm²
